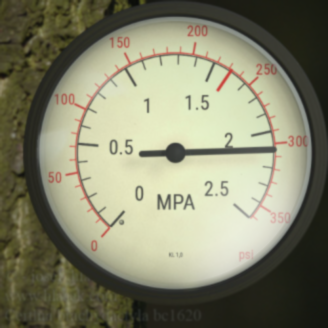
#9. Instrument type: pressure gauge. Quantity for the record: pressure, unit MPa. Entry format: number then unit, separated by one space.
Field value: 2.1 MPa
